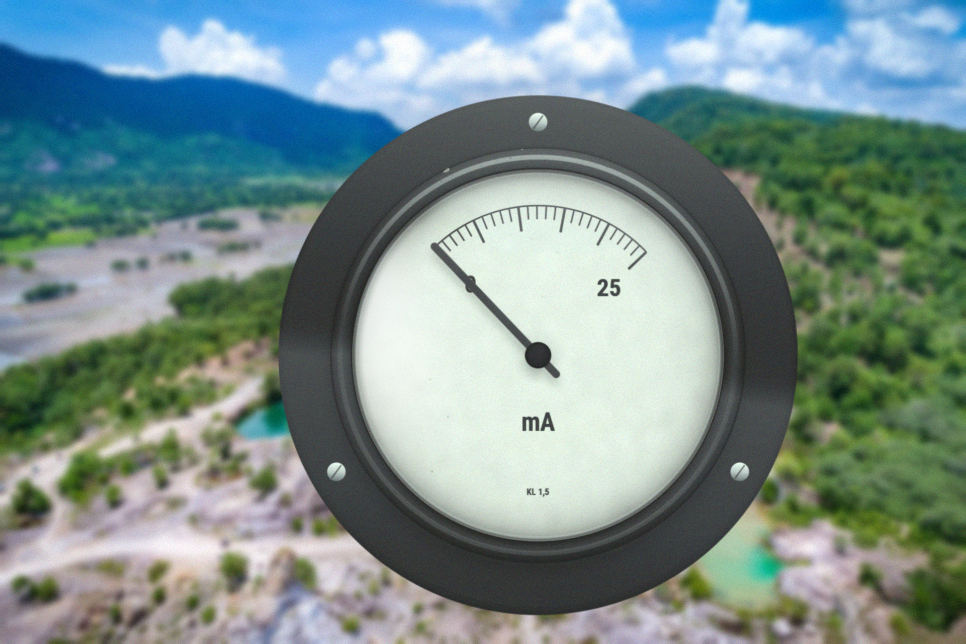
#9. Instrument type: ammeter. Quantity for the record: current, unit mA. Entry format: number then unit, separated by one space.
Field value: 0 mA
